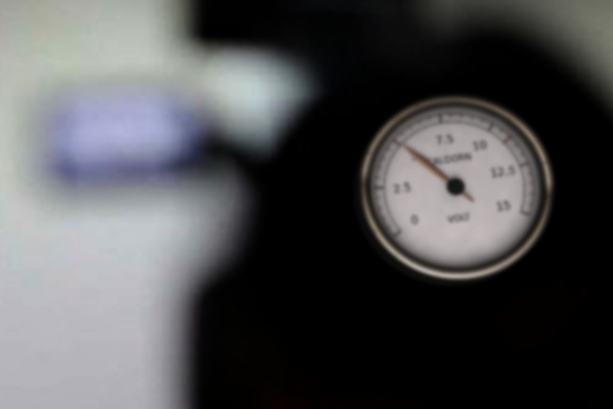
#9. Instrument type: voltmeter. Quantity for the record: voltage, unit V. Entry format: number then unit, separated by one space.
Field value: 5 V
